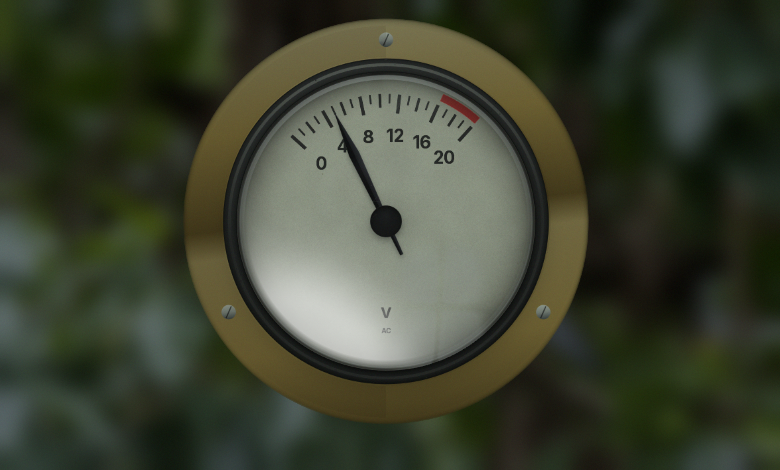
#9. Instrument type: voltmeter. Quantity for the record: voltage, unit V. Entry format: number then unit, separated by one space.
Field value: 5 V
